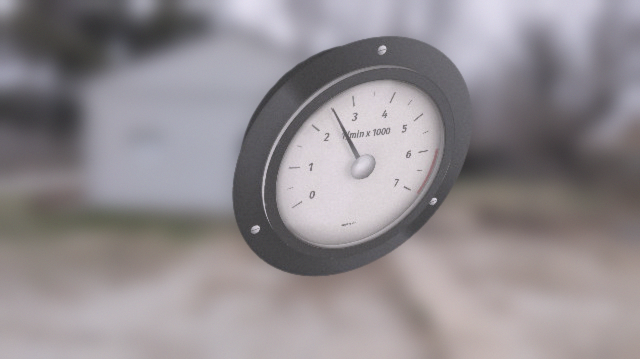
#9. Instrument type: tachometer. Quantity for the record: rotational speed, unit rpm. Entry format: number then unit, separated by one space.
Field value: 2500 rpm
